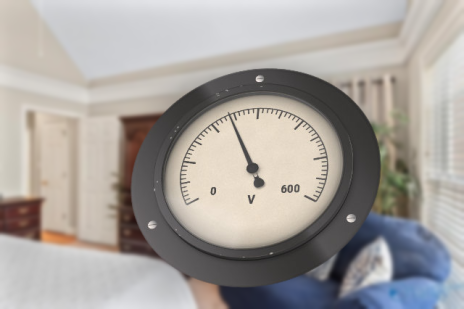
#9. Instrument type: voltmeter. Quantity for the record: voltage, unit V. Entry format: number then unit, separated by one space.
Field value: 240 V
